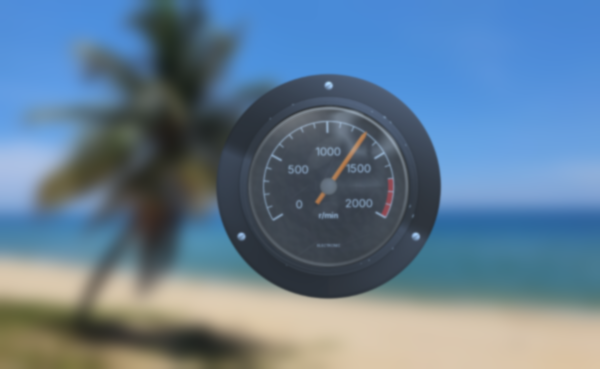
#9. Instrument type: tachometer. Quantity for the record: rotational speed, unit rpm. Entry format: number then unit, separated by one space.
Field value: 1300 rpm
